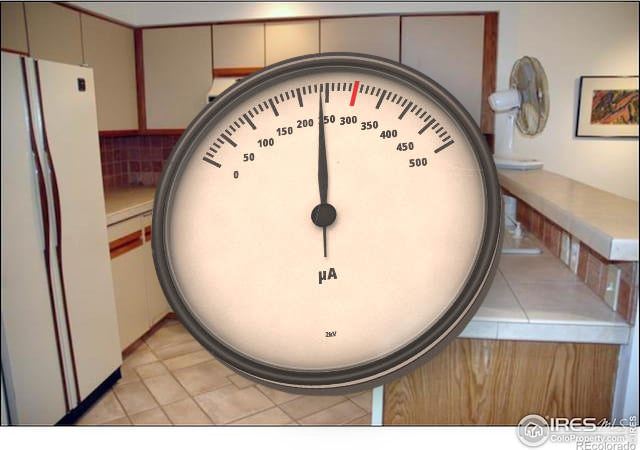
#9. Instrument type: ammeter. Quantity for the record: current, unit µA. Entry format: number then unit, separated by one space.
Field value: 240 µA
